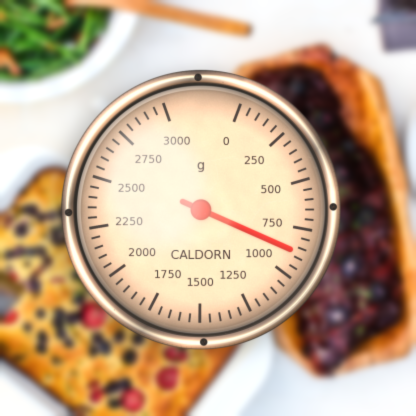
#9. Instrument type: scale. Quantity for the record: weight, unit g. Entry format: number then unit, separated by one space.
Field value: 875 g
